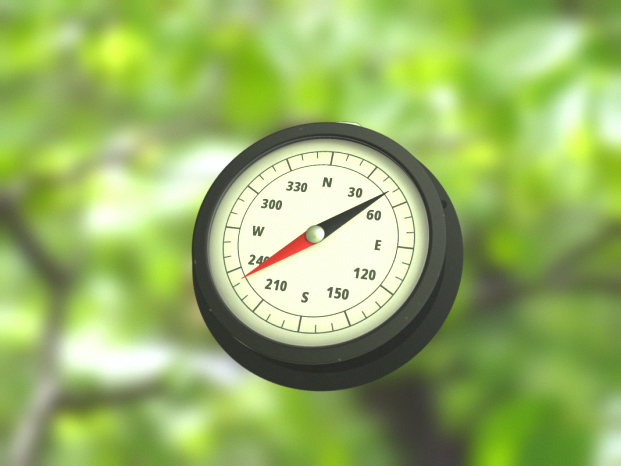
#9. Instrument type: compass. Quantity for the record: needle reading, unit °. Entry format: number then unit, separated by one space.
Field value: 230 °
